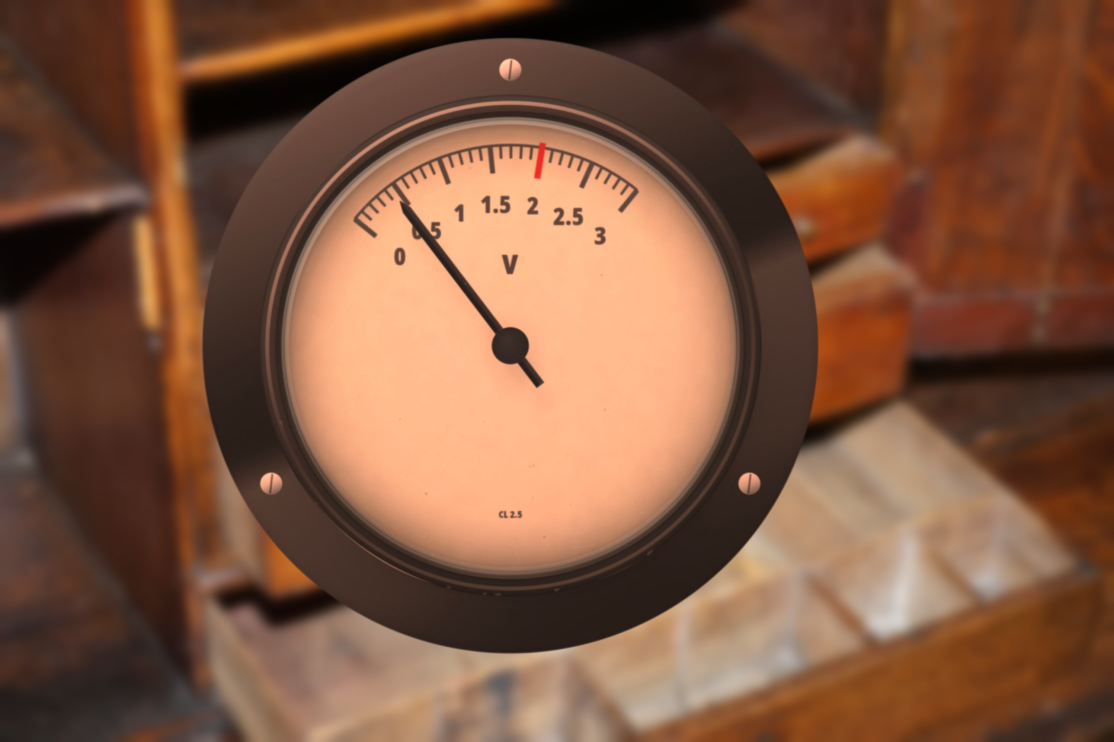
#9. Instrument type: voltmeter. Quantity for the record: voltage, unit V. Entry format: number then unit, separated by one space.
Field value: 0.45 V
